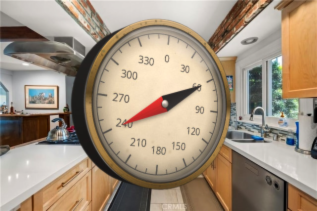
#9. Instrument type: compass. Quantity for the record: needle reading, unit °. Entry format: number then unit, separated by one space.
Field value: 240 °
